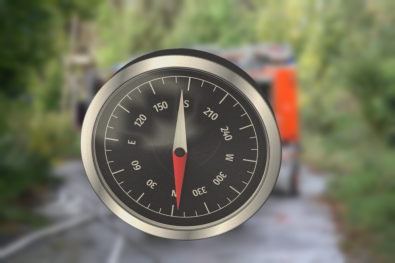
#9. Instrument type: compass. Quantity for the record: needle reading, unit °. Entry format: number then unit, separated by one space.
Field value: 355 °
